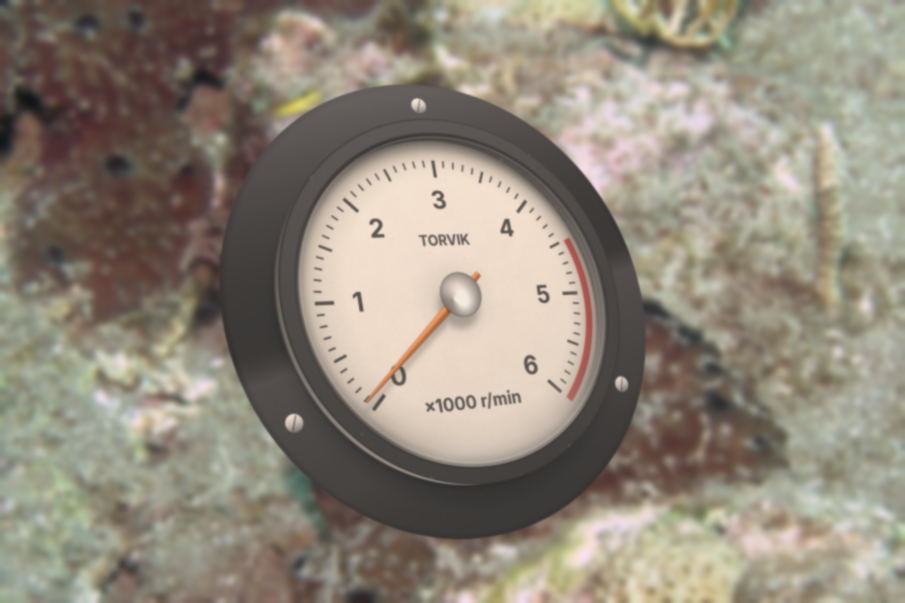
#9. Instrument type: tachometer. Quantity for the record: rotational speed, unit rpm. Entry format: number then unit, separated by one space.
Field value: 100 rpm
